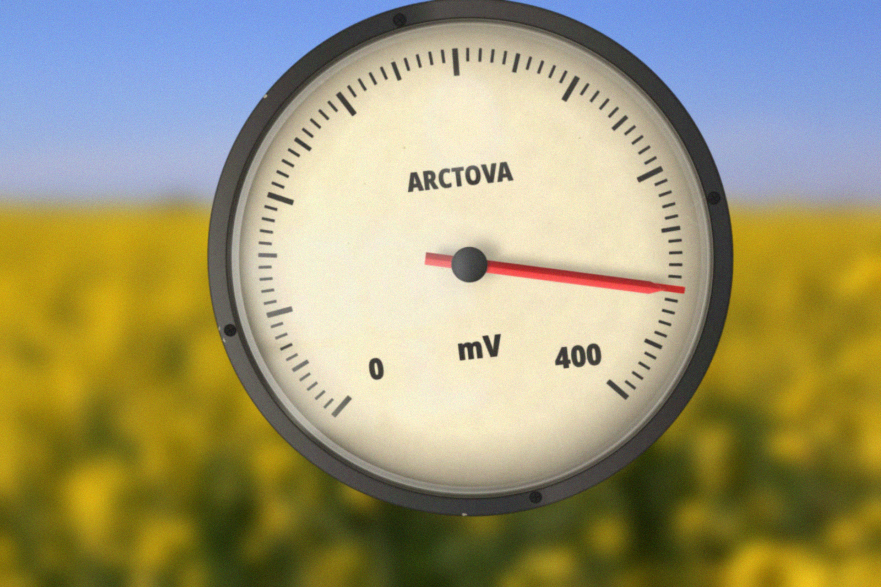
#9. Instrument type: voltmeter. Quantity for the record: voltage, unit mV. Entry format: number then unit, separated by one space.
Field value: 350 mV
